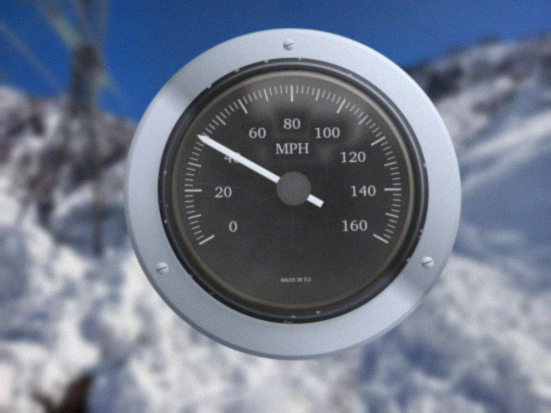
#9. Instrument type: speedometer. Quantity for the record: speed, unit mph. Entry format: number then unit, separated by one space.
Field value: 40 mph
